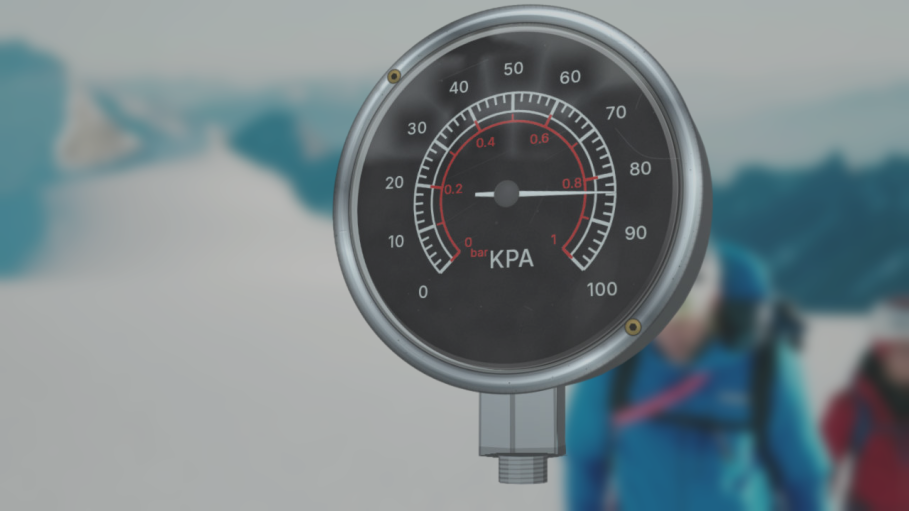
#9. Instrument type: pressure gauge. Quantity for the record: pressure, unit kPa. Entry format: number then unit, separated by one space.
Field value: 84 kPa
